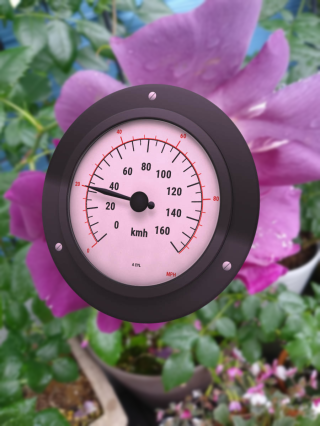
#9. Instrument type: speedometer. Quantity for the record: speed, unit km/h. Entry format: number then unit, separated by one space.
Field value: 32.5 km/h
